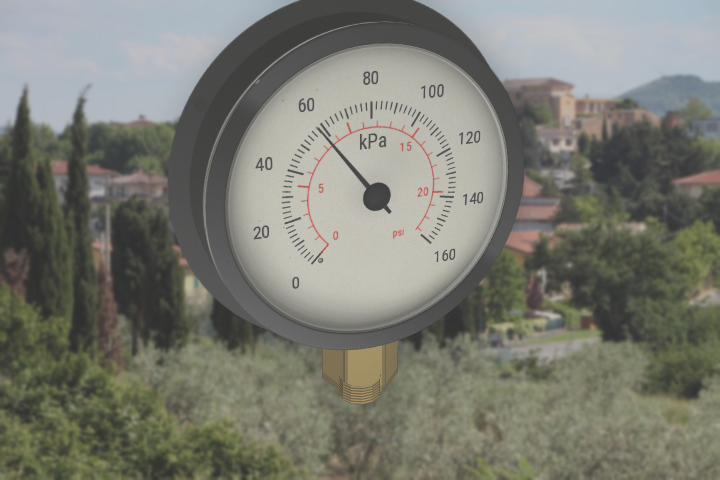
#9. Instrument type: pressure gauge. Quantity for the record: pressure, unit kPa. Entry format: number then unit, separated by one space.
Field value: 58 kPa
